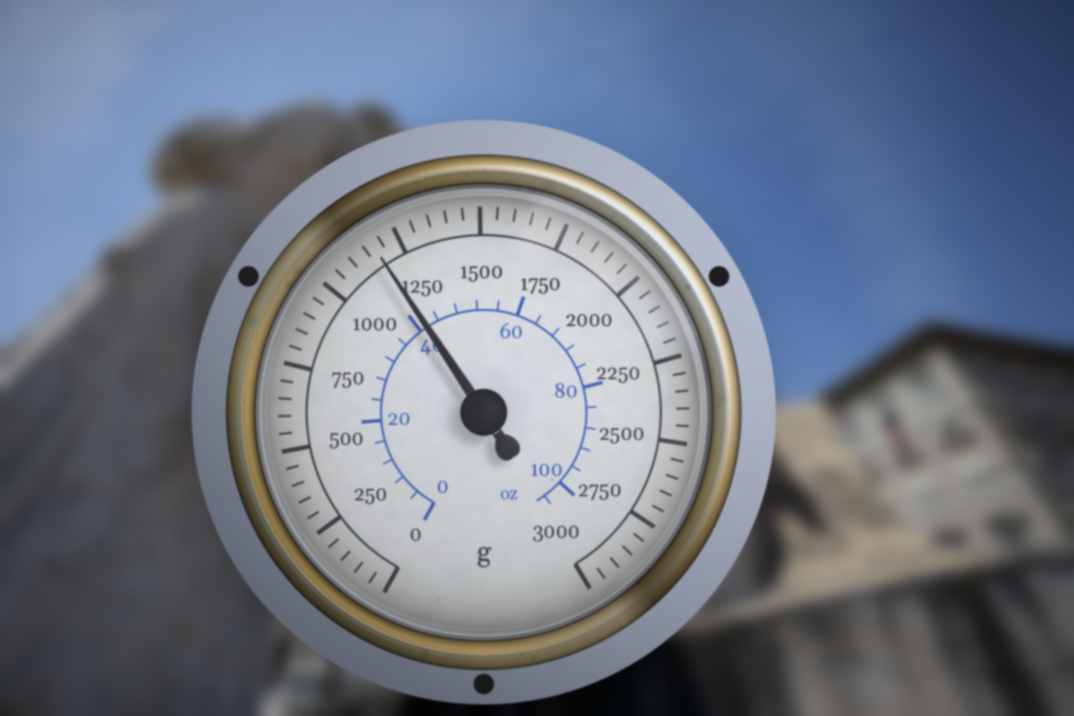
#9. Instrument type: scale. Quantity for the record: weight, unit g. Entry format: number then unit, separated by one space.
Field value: 1175 g
